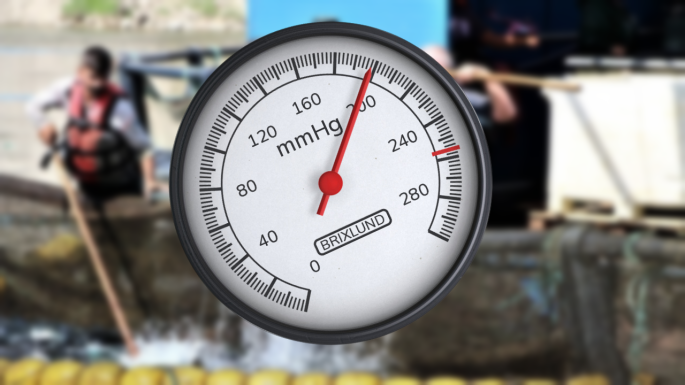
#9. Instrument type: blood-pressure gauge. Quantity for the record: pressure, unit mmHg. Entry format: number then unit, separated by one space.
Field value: 198 mmHg
